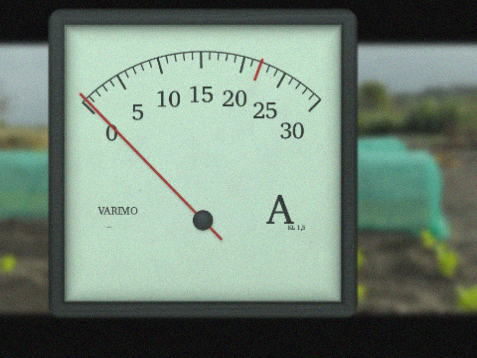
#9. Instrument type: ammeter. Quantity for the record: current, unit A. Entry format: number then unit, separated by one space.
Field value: 0.5 A
